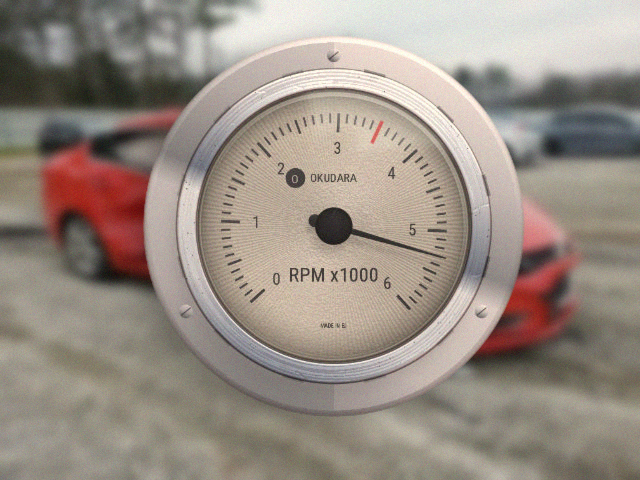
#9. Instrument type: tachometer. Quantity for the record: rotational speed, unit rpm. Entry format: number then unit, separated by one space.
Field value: 5300 rpm
